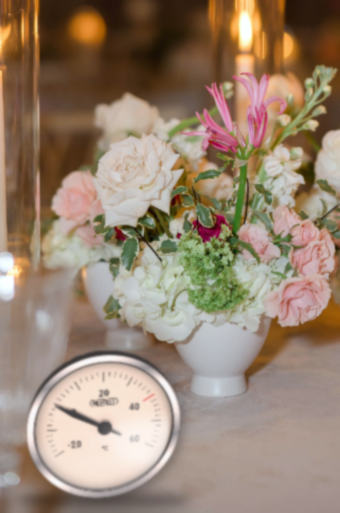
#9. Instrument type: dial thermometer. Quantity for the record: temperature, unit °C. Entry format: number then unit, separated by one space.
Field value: 0 °C
